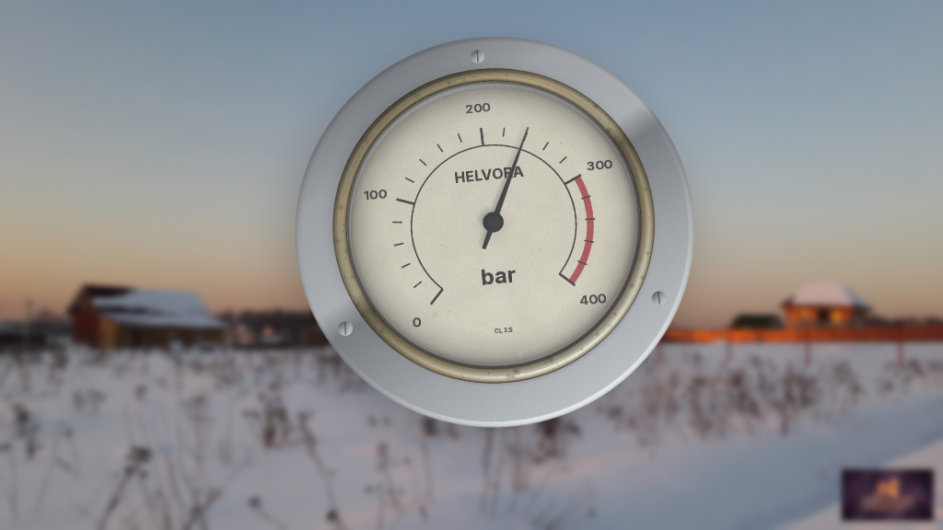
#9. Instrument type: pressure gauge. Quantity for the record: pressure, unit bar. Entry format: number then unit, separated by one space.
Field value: 240 bar
